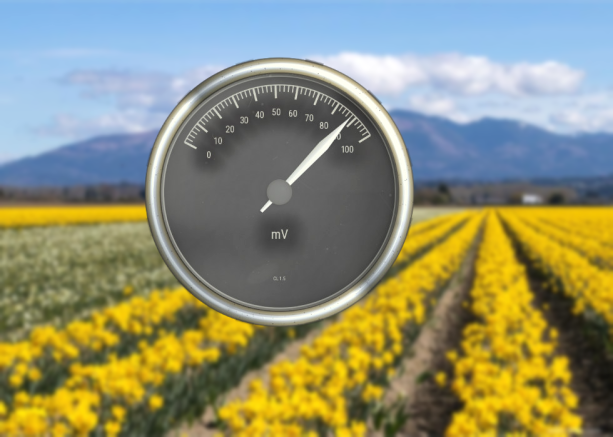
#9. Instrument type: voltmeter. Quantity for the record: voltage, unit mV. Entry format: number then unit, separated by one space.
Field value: 88 mV
